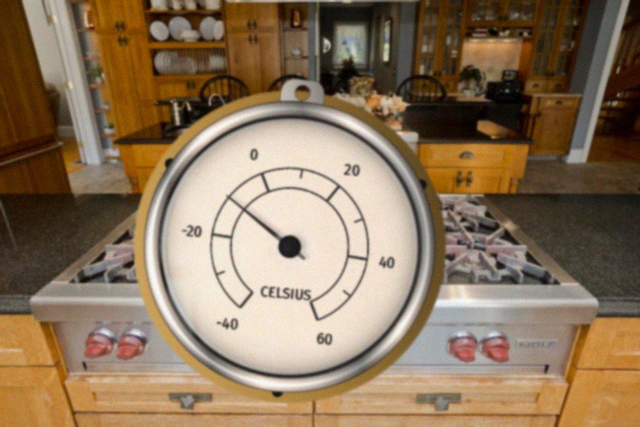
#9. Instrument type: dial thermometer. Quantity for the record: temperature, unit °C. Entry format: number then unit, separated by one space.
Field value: -10 °C
